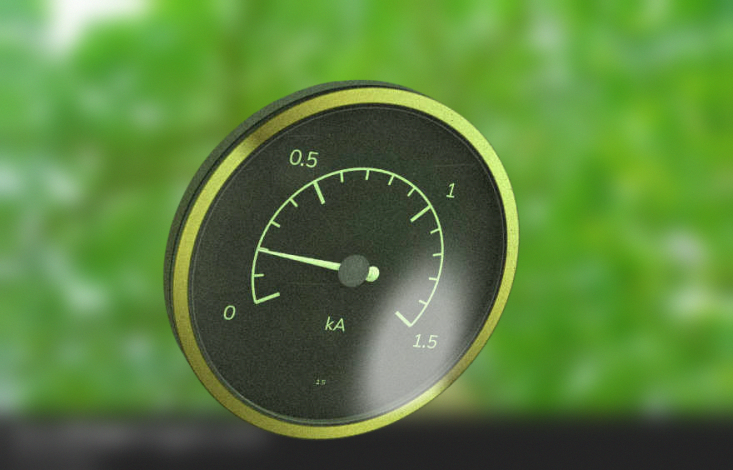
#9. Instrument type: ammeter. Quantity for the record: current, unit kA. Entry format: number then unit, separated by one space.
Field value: 0.2 kA
